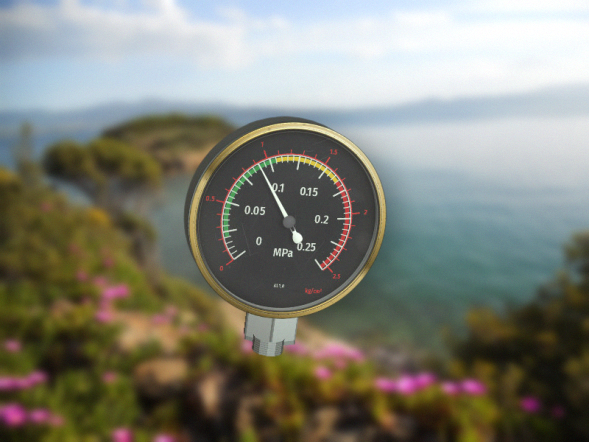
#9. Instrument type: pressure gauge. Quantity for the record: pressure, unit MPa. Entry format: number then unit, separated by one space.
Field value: 0.09 MPa
